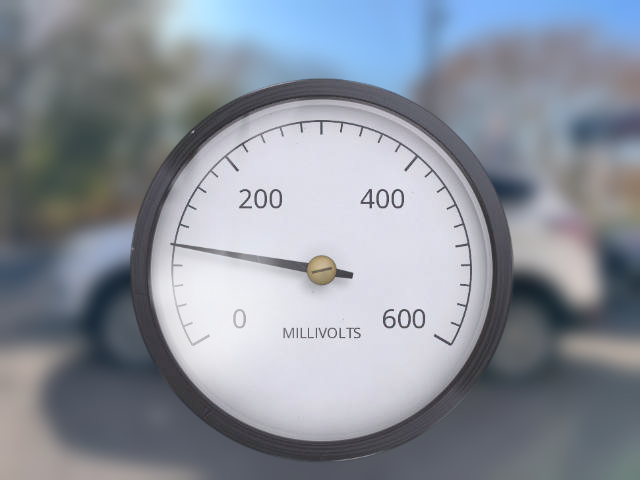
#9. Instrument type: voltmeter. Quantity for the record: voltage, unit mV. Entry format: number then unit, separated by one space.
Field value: 100 mV
